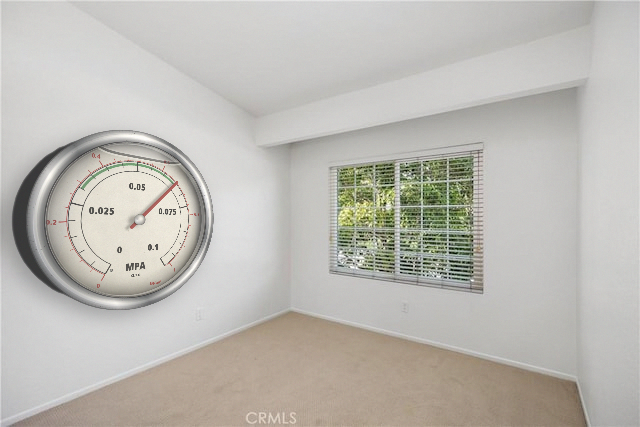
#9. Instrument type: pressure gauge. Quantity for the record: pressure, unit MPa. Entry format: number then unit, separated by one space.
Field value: 0.065 MPa
